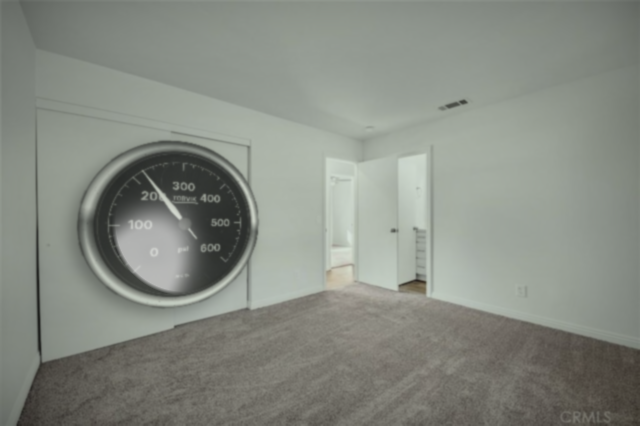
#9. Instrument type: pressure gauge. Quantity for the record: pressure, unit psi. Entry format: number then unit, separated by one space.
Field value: 220 psi
